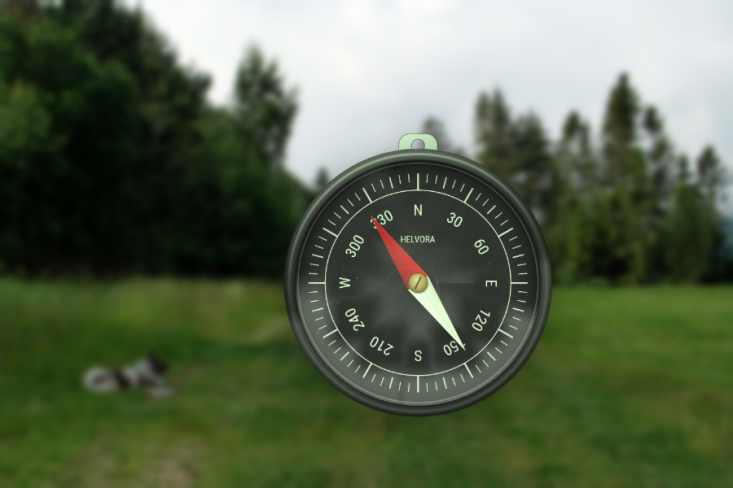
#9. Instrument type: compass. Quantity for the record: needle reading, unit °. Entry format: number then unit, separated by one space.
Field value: 325 °
